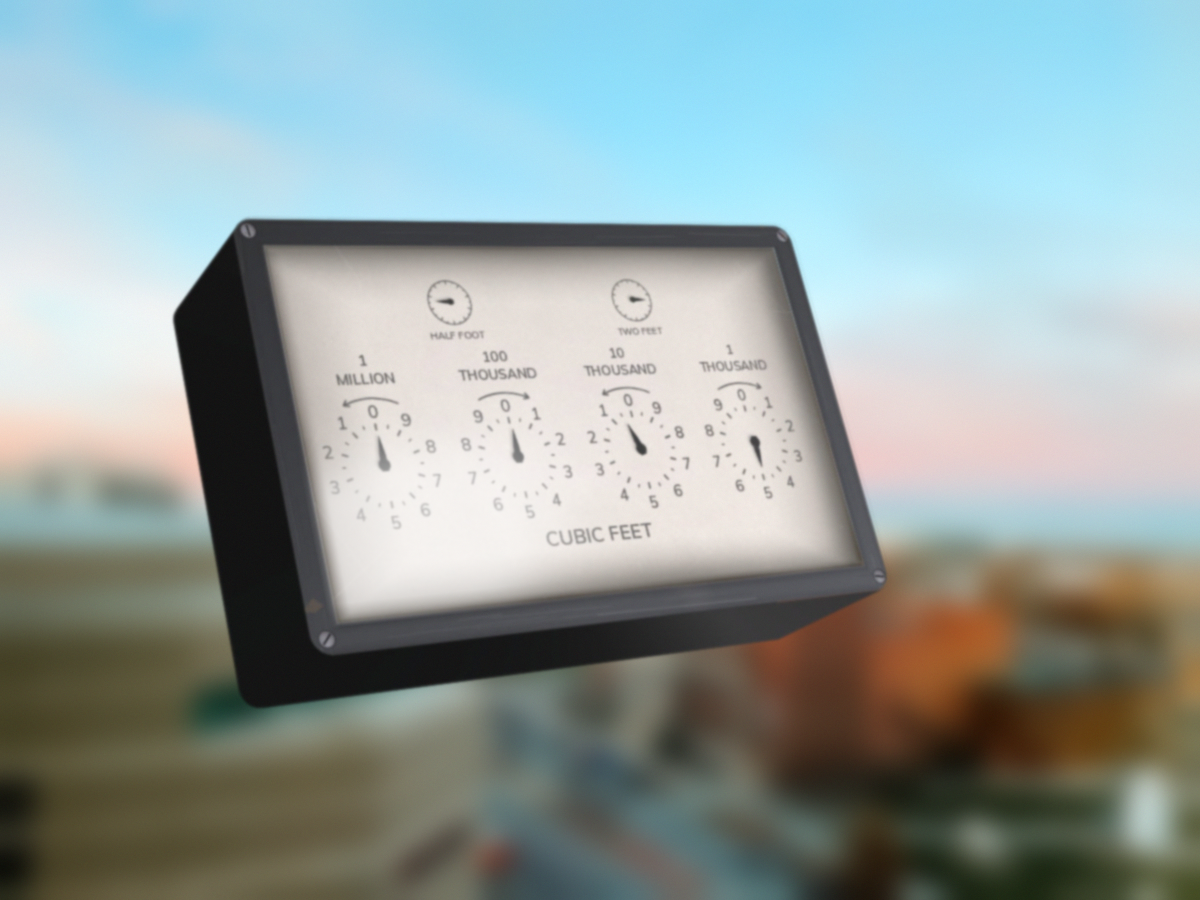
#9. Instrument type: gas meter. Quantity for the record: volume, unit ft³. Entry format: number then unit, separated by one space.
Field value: 500 ft³
